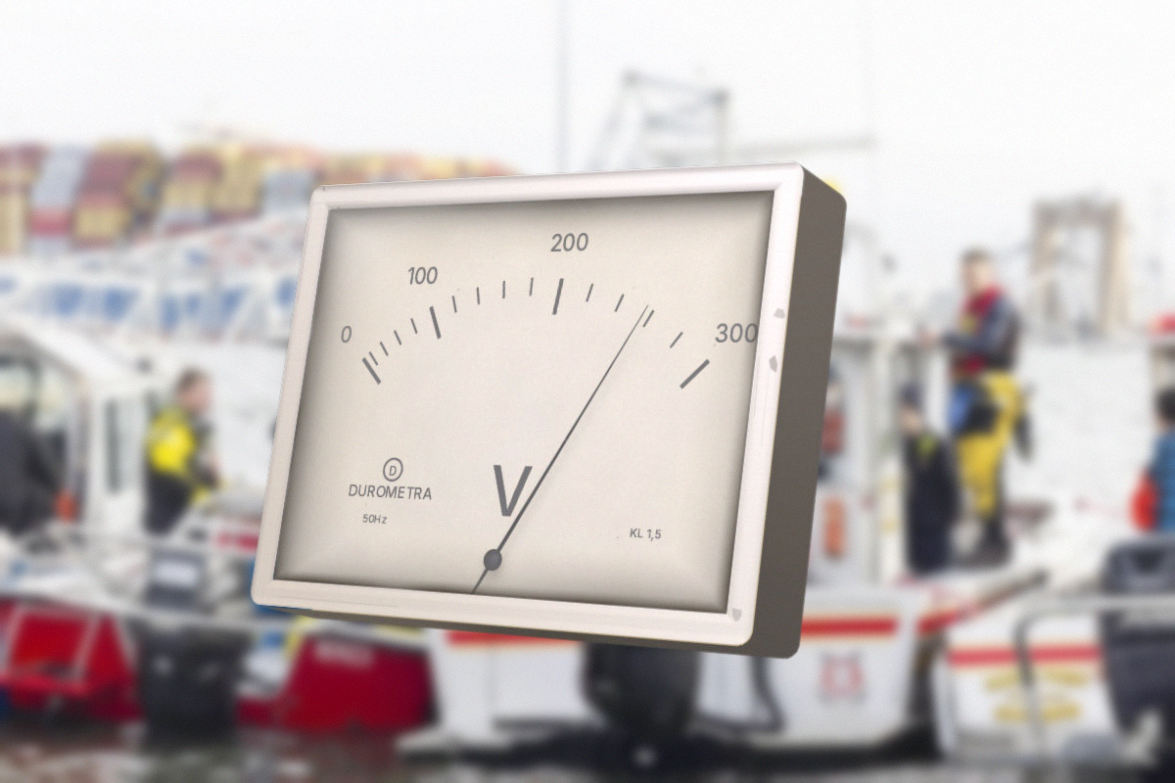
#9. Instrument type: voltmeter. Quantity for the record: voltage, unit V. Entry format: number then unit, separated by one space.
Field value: 260 V
